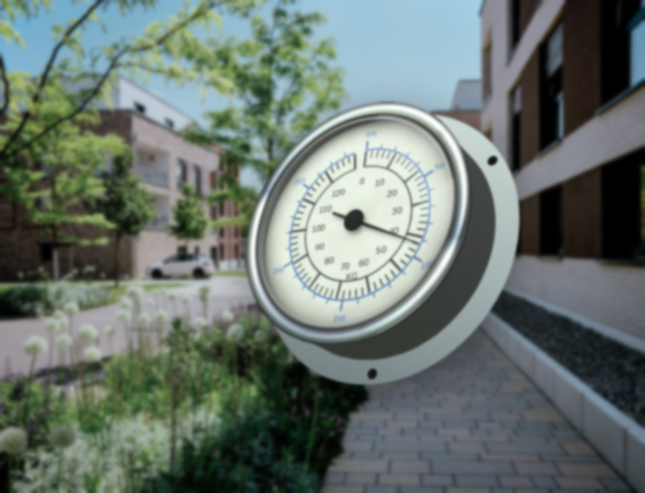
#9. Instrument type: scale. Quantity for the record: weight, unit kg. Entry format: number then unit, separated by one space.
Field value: 42 kg
